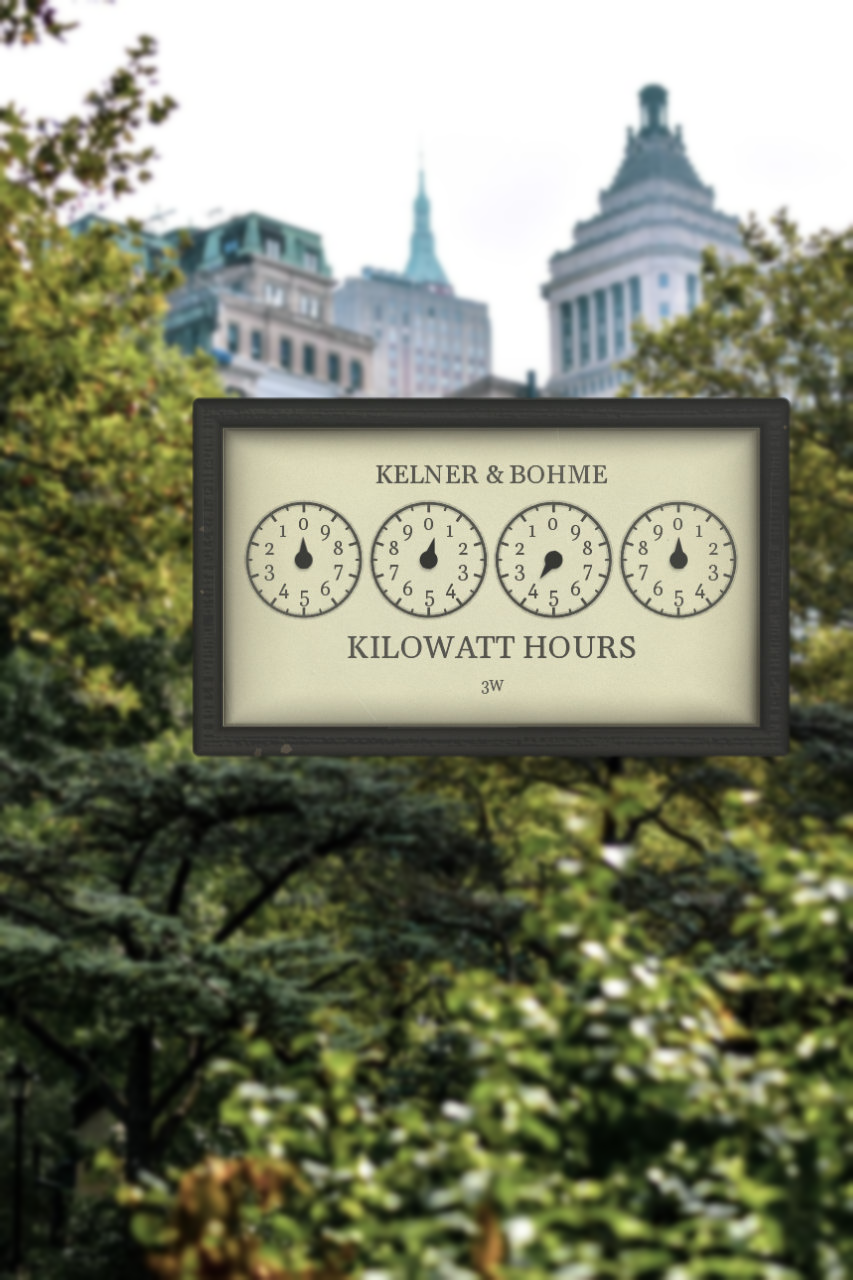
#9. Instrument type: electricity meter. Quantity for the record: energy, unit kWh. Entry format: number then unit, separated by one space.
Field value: 40 kWh
